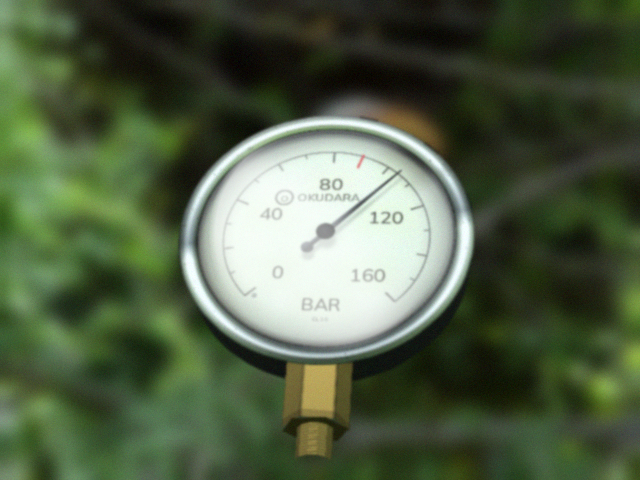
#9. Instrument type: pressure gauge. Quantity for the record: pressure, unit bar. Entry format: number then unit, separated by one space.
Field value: 105 bar
